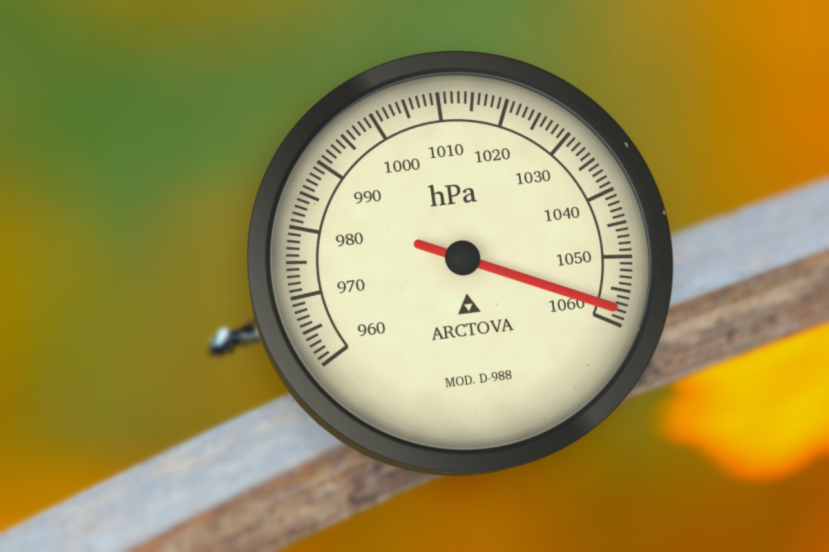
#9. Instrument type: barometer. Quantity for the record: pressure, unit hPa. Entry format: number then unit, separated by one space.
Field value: 1058 hPa
